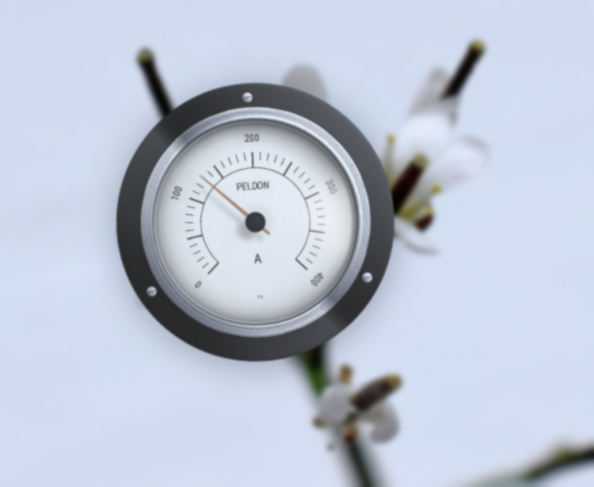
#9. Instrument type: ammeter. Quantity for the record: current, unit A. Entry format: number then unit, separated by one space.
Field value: 130 A
